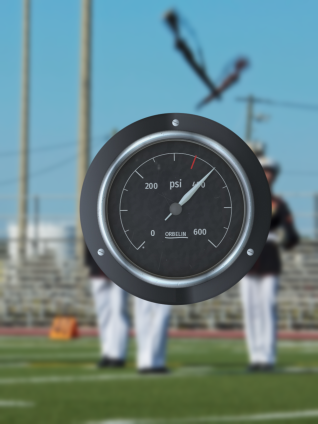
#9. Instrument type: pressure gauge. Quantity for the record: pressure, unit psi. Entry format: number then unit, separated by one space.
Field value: 400 psi
